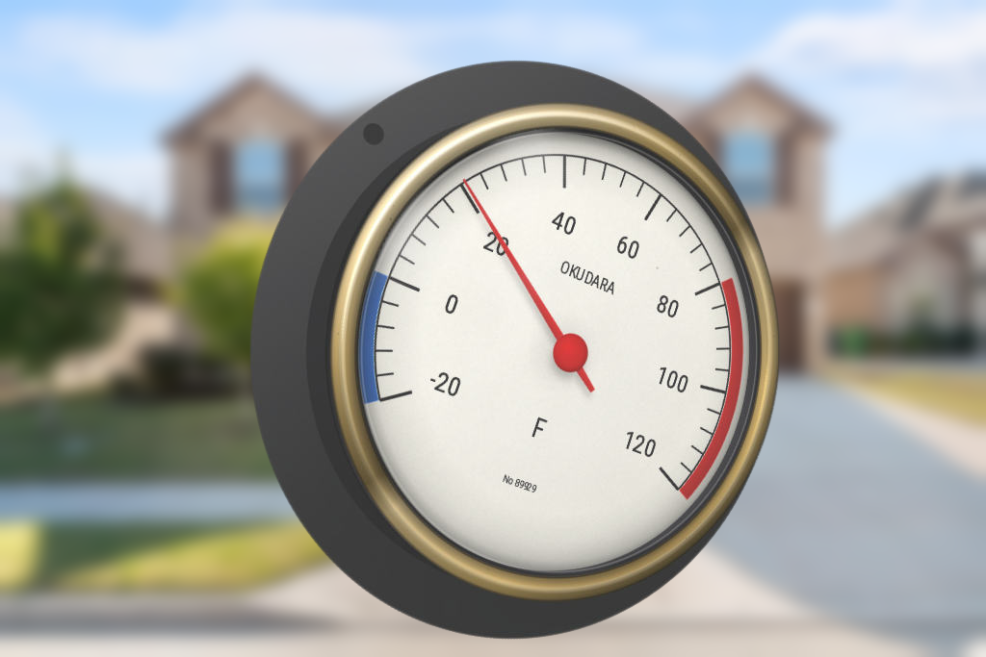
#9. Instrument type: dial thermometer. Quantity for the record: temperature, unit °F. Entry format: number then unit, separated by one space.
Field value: 20 °F
